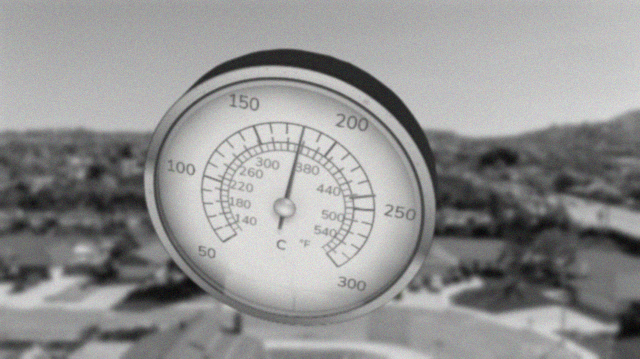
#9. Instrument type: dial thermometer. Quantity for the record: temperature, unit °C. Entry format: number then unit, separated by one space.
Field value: 180 °C
